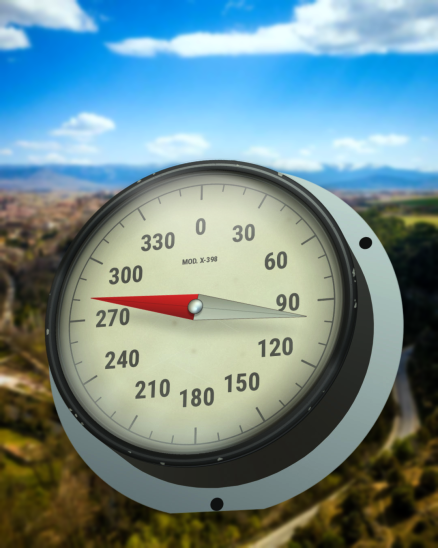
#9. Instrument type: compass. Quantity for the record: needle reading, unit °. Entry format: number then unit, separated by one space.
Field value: 280 °
